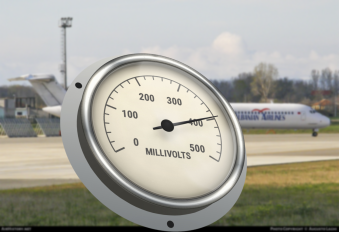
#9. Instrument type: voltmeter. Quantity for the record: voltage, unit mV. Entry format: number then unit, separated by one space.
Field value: 400 mV
